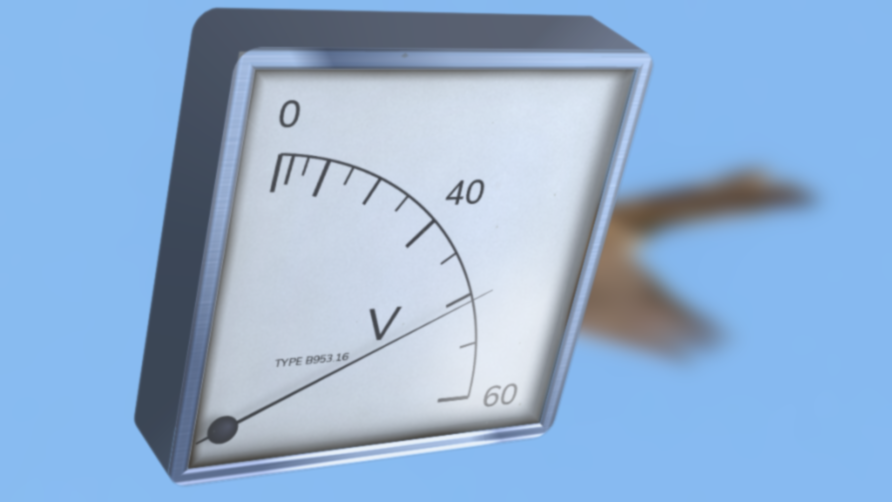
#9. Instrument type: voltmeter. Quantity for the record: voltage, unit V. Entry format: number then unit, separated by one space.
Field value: 50 V
